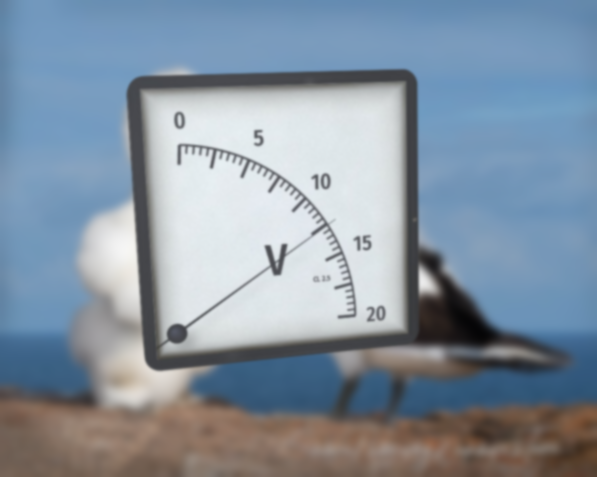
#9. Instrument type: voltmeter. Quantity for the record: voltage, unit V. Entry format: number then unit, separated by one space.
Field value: 12.5 V
